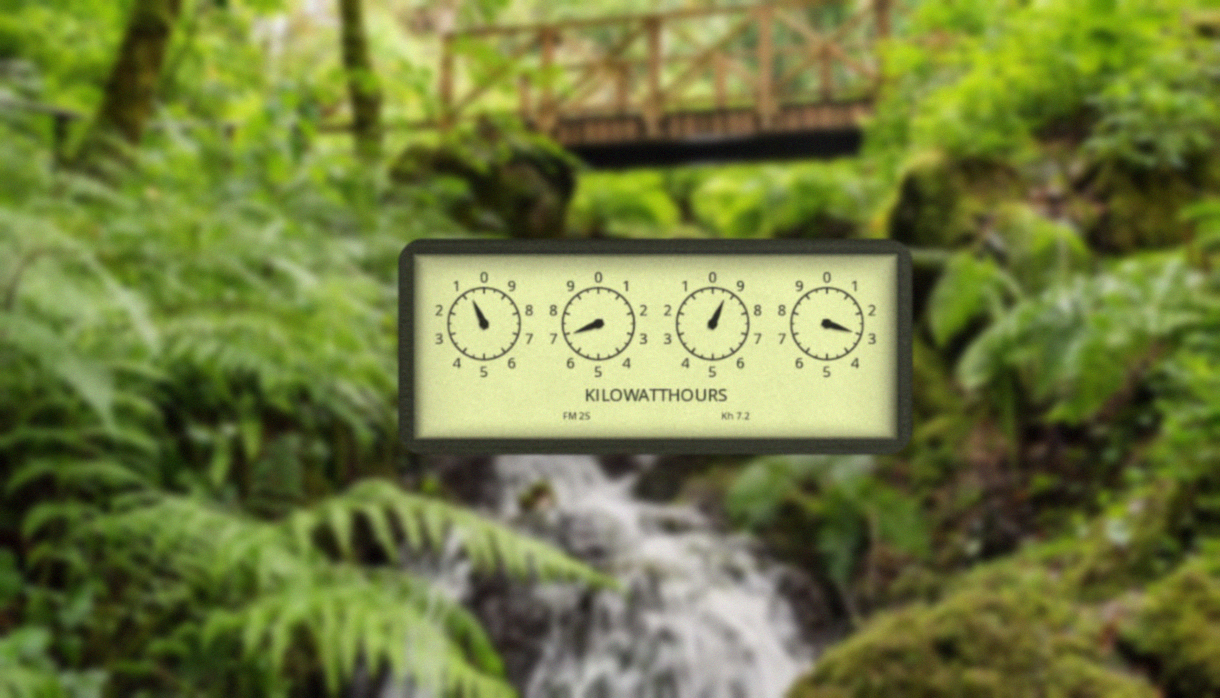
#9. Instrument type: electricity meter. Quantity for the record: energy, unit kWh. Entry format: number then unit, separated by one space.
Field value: 693 kWh
